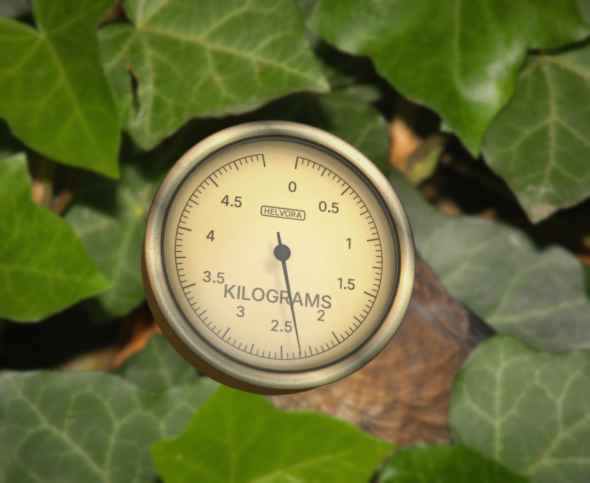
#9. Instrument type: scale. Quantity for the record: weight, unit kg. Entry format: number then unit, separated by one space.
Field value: 2.35 kg
